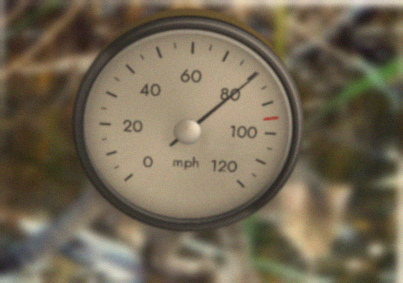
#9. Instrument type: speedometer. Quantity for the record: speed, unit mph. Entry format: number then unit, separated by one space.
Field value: 80 mph
